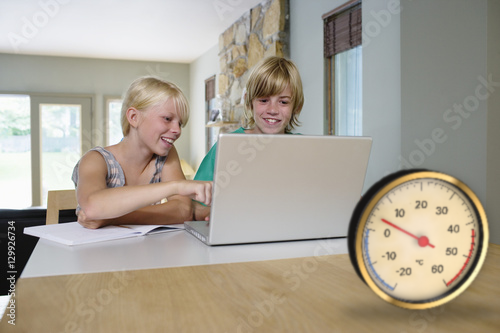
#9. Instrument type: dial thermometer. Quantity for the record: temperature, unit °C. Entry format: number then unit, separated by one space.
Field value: 4 °C
